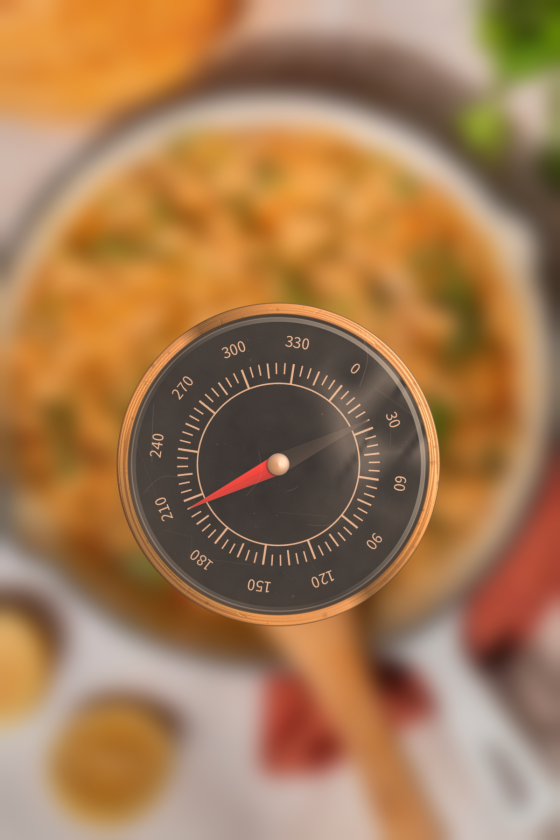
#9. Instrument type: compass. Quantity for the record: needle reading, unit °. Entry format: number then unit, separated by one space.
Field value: 205 °
